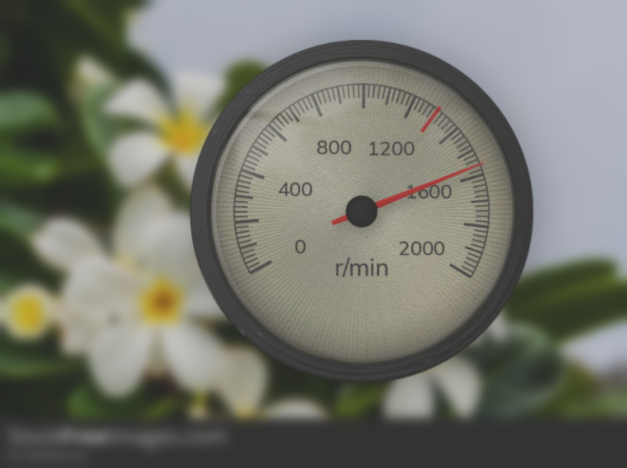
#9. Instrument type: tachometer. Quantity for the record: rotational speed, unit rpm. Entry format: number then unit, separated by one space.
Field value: 1560 rpm
